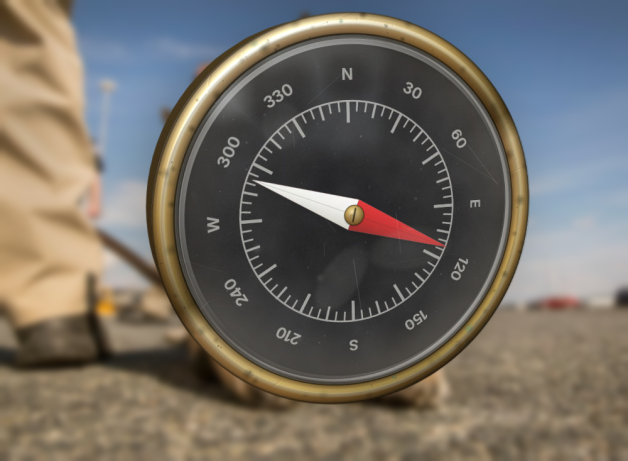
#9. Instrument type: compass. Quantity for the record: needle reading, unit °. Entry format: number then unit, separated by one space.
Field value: 112.5 °
